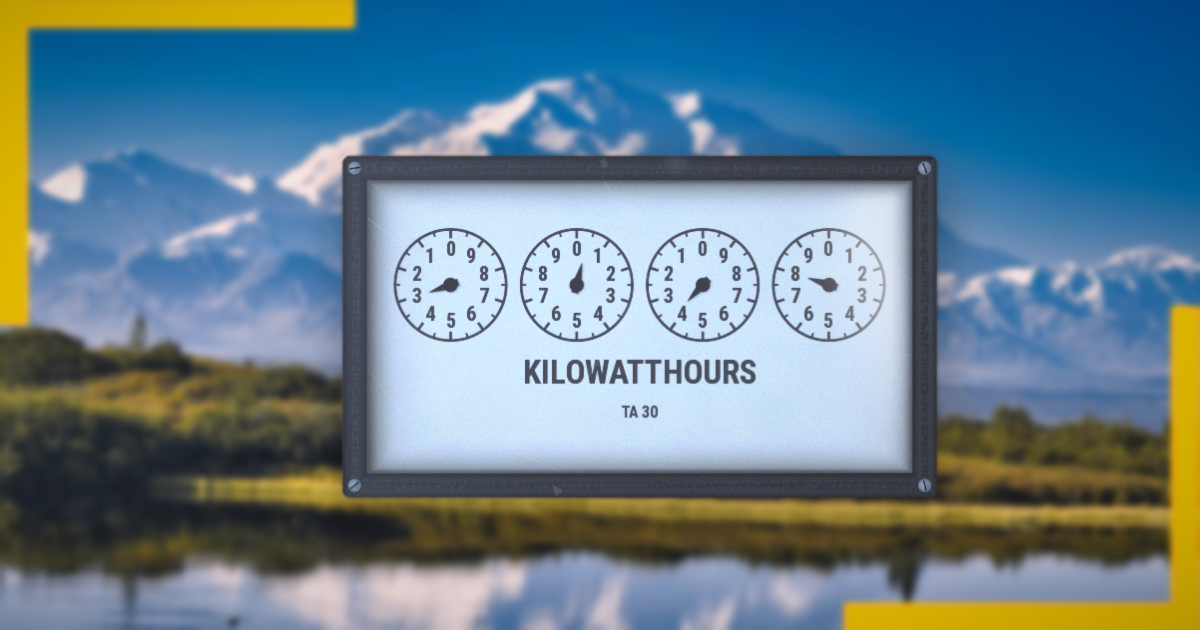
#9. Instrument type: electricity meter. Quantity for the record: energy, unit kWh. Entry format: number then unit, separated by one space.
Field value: 3038 kWh
